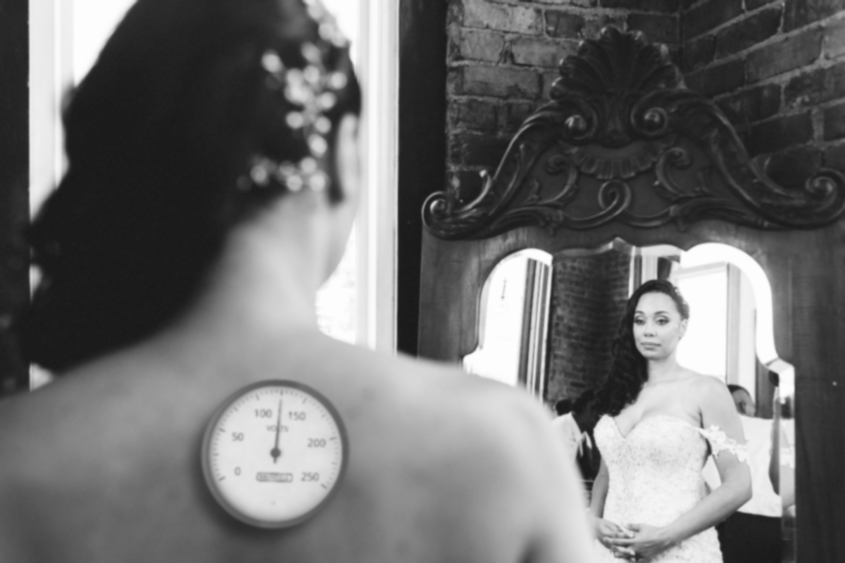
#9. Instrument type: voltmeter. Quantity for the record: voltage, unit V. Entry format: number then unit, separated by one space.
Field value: 125 V
